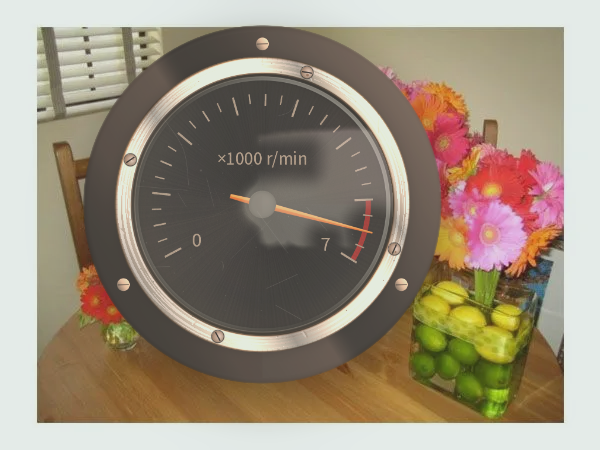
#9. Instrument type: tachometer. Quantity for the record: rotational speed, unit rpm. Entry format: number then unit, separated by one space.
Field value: 6500 rpm
